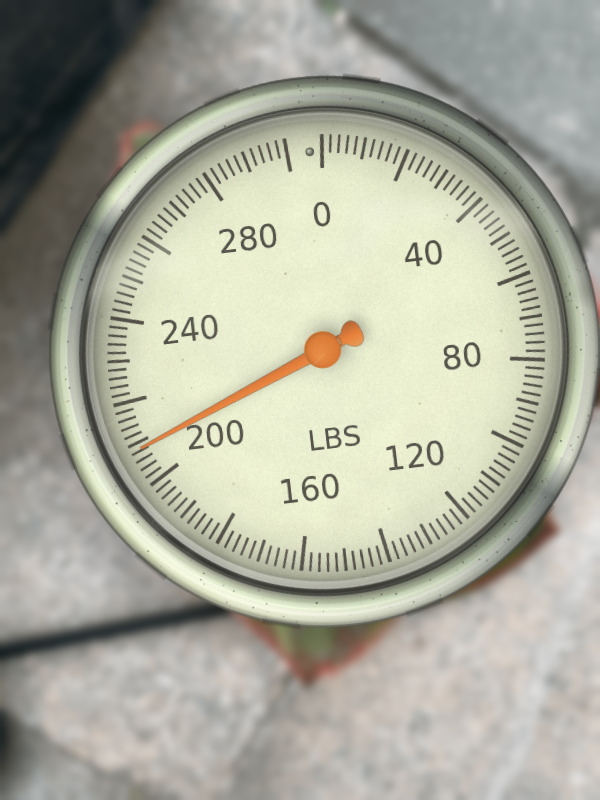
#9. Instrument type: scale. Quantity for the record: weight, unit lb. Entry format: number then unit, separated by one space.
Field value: 208 lb
